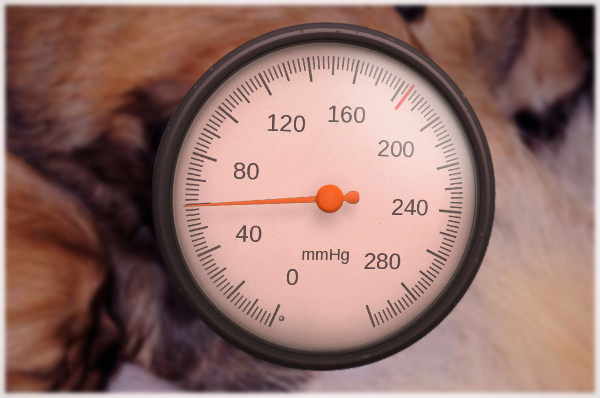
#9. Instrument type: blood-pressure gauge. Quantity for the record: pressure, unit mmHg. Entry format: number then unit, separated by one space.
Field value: 60 mmHg
